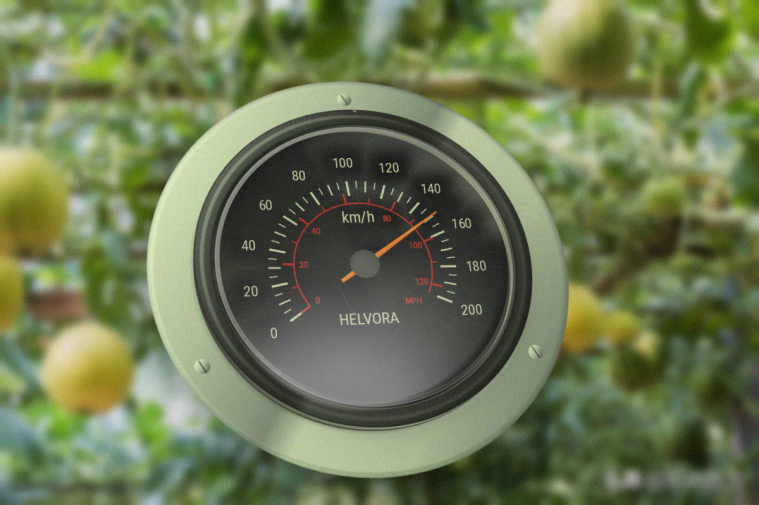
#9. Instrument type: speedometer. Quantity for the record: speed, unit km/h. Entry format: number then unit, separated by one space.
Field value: 150 km/h
